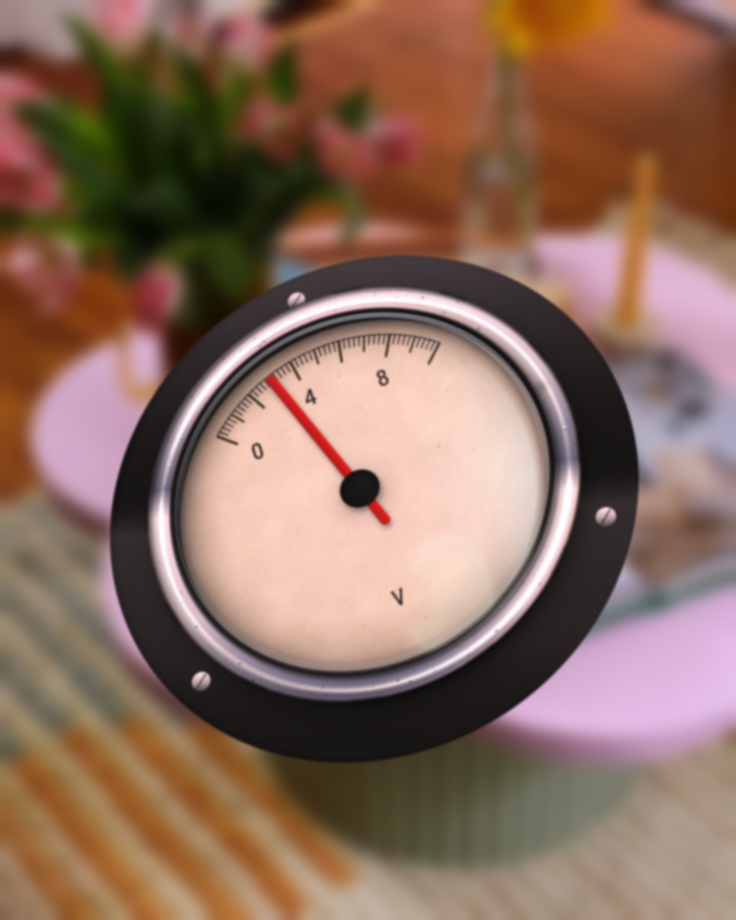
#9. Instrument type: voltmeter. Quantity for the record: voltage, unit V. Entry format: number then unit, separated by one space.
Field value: 3 V
